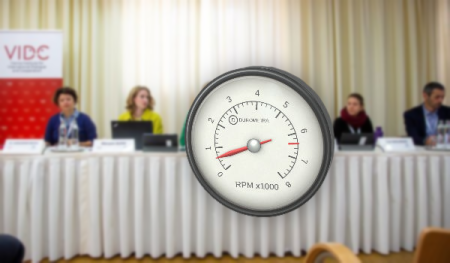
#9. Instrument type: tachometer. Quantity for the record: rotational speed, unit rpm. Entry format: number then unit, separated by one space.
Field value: 600 rpm
